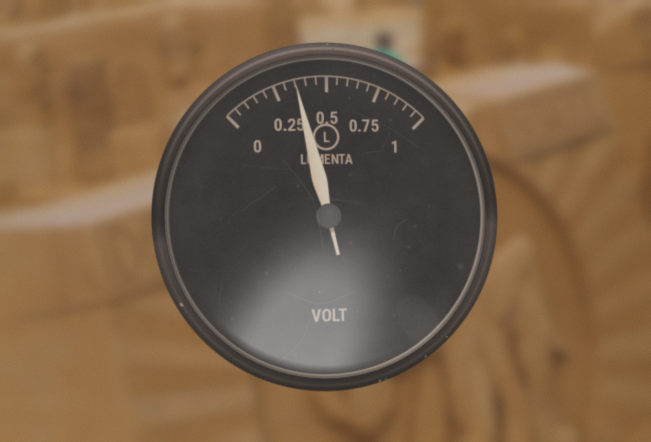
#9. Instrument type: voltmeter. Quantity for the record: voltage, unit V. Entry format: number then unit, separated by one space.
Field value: 0.35 V
